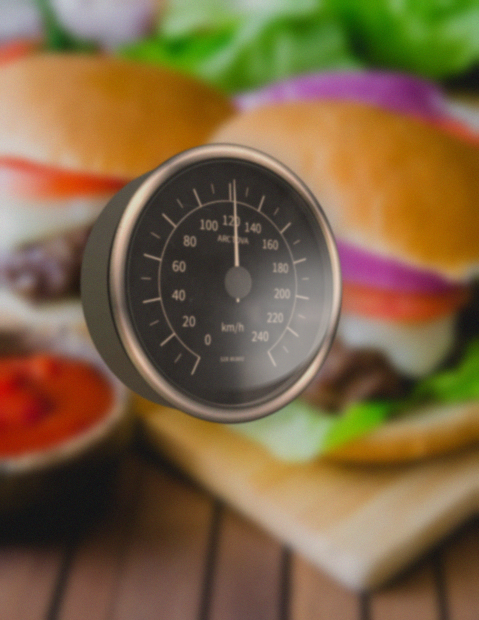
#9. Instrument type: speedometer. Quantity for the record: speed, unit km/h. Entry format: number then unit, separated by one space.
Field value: 120 km/h
